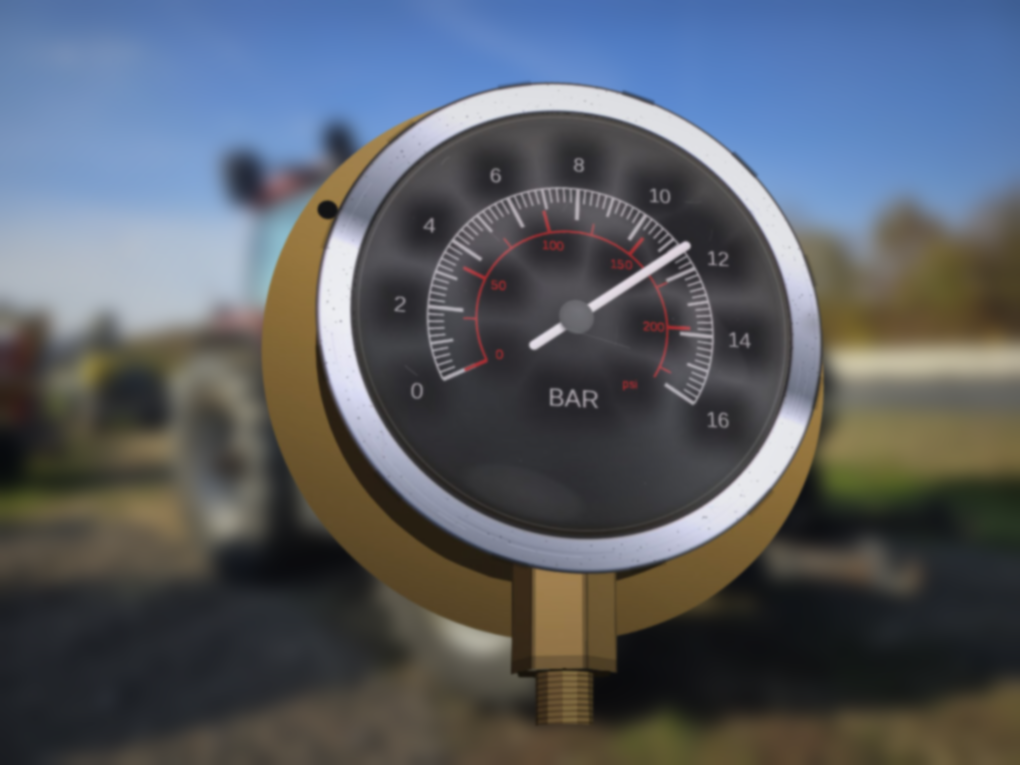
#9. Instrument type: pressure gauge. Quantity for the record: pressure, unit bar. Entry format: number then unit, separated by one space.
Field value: 11.4 bar
